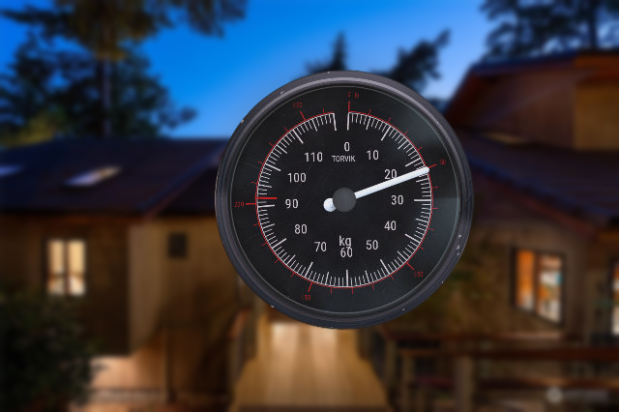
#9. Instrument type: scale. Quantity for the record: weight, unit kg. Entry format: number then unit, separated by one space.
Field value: 23 kg
